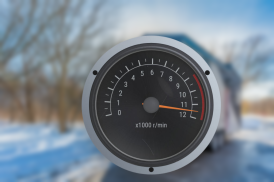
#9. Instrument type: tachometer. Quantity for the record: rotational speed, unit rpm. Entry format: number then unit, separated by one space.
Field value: 11500 rpm
